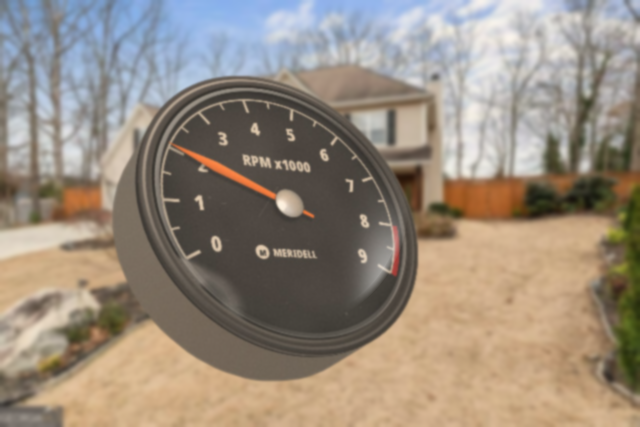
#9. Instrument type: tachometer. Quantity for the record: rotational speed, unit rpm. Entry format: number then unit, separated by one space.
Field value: 2000 rpm
